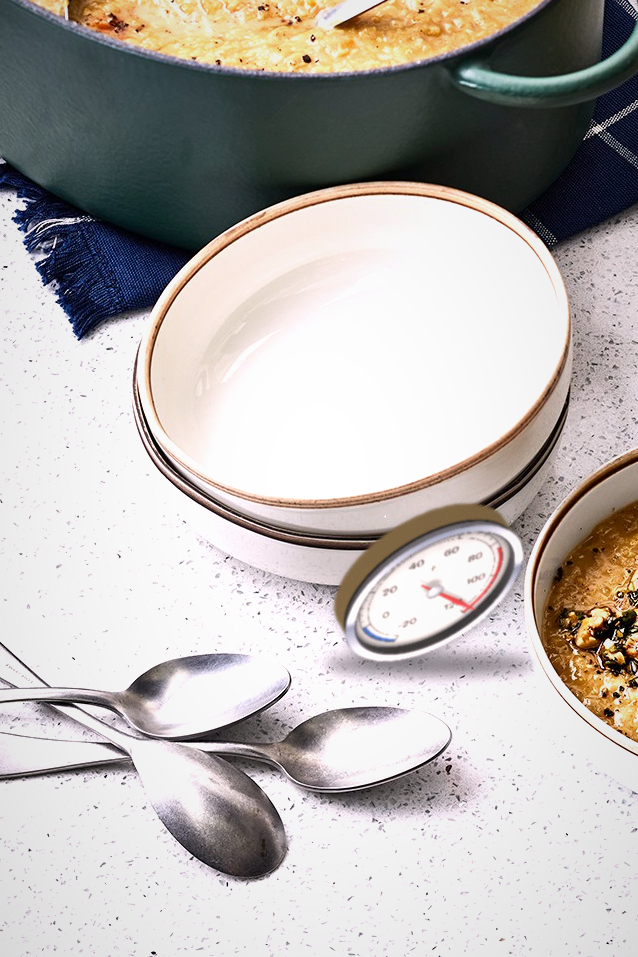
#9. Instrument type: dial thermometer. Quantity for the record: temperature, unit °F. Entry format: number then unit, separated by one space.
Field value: 116 °F
